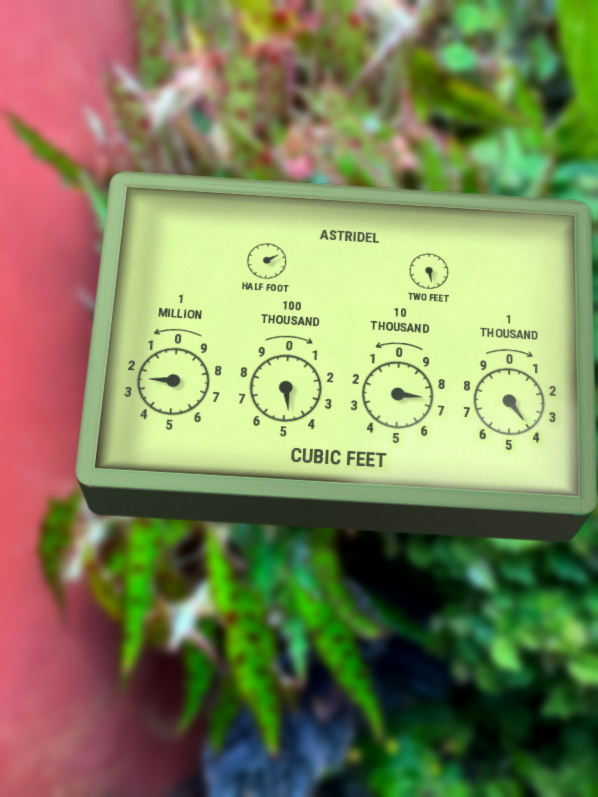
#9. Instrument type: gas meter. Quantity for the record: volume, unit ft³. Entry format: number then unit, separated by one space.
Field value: 247400 ft³
